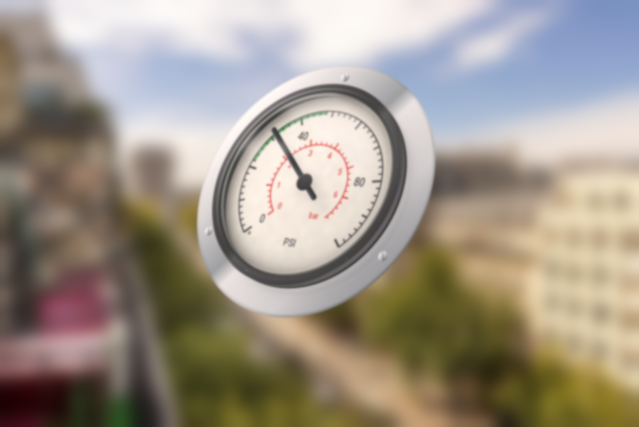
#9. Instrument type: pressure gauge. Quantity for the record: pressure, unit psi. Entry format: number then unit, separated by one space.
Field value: 32 psi
